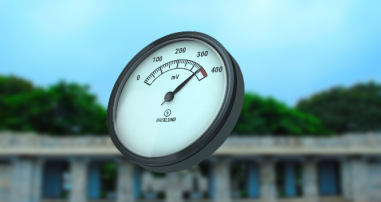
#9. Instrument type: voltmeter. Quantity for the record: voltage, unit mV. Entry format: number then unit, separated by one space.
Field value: 350 mV
